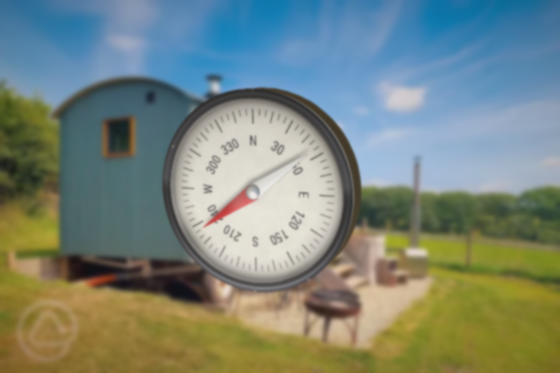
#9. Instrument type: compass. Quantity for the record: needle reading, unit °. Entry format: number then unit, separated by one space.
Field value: 235 °
